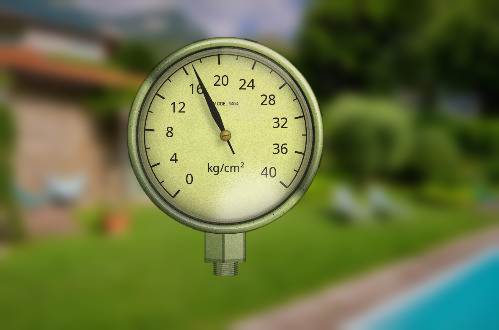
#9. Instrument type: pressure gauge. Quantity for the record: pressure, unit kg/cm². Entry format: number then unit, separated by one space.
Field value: 17 kg/cm²
